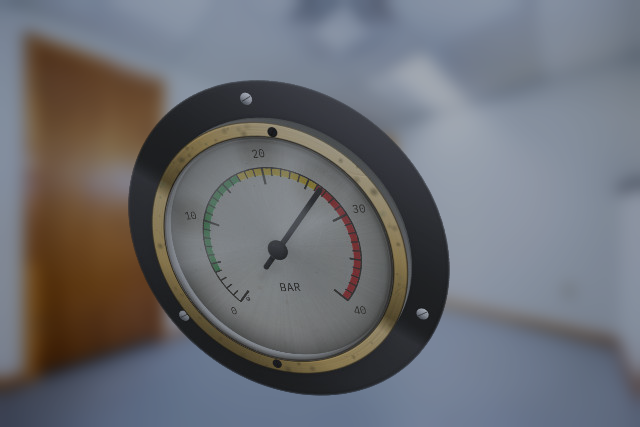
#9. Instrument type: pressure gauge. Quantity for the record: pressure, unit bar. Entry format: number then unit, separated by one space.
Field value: 26.5 bar
